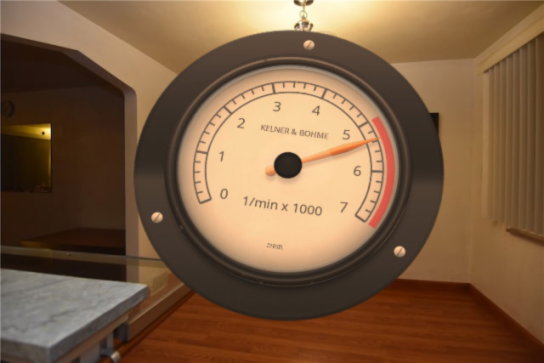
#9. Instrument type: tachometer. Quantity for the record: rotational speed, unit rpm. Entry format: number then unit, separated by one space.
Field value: 5400 rpm
